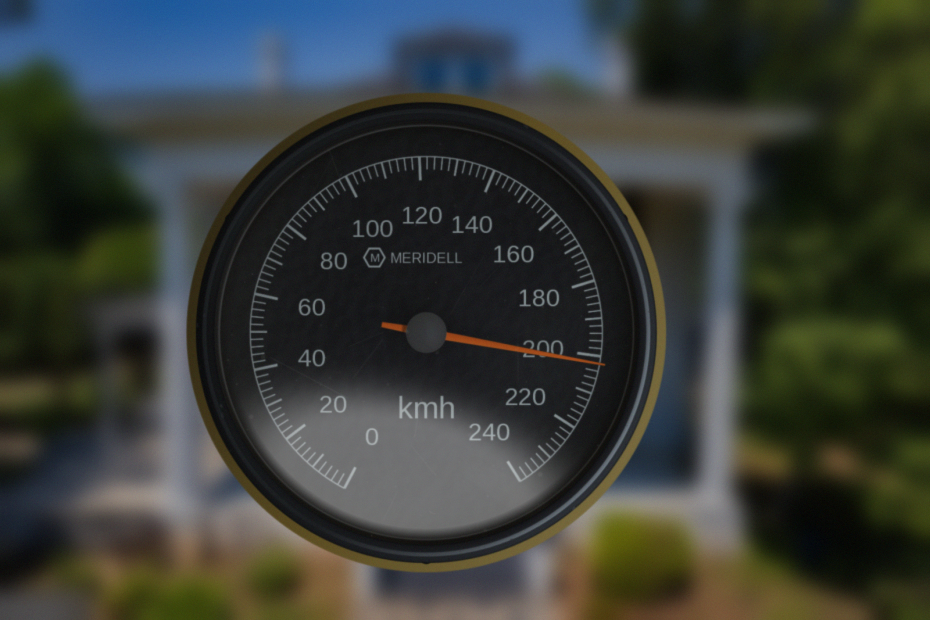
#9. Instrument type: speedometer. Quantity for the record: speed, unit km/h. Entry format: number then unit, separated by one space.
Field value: 202 km/h
